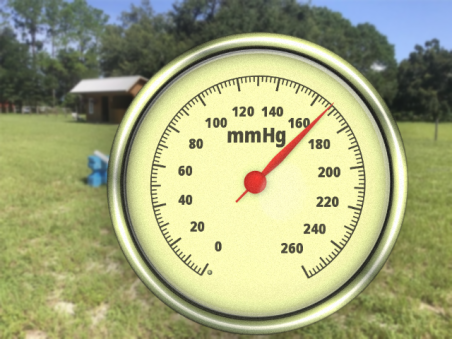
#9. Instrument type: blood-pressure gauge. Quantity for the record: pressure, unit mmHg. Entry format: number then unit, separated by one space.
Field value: 168 mmHg
